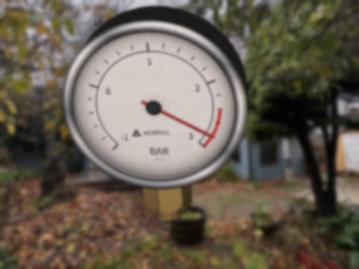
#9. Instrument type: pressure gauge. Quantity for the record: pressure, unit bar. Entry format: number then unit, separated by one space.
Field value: 2.8 bar
